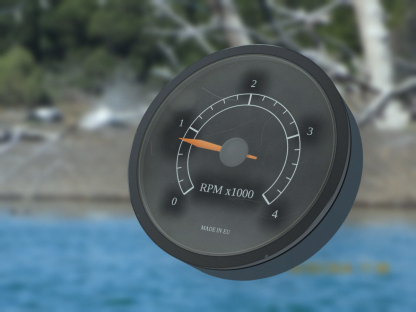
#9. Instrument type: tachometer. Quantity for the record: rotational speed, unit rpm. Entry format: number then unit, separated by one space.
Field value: 800 rpm
